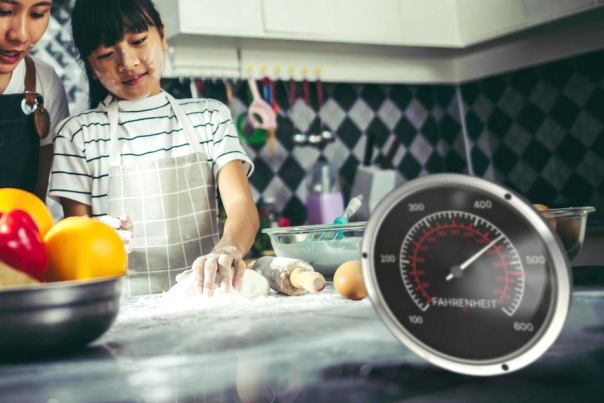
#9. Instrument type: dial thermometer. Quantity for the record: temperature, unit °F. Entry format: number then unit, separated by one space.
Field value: 450 °F
